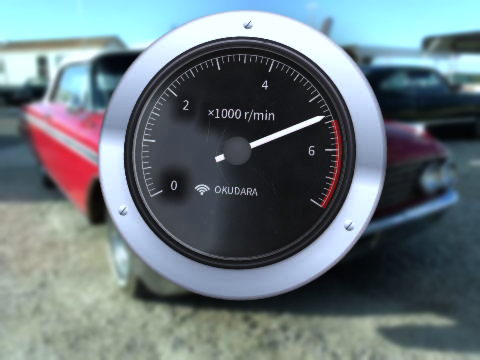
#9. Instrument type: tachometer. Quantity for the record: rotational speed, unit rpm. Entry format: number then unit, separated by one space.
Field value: 5400 rpm
